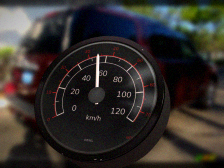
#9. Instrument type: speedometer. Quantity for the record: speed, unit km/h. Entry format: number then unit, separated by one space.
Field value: 55 km/h
